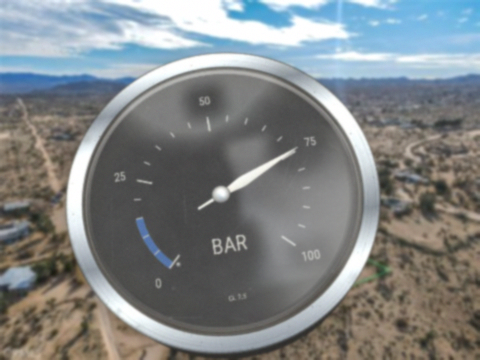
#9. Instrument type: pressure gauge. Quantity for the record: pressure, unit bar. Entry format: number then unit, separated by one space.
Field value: 75 bar
